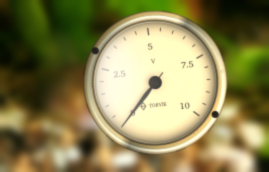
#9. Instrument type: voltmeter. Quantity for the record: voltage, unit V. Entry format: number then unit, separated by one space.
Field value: 0 V
